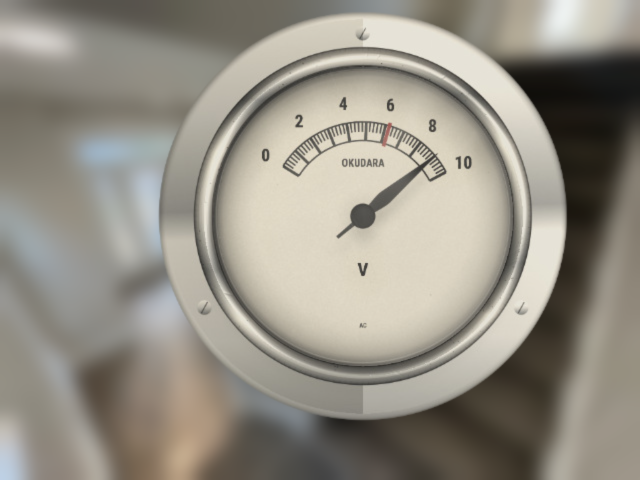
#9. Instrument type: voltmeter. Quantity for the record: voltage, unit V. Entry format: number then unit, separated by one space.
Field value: 9 V
